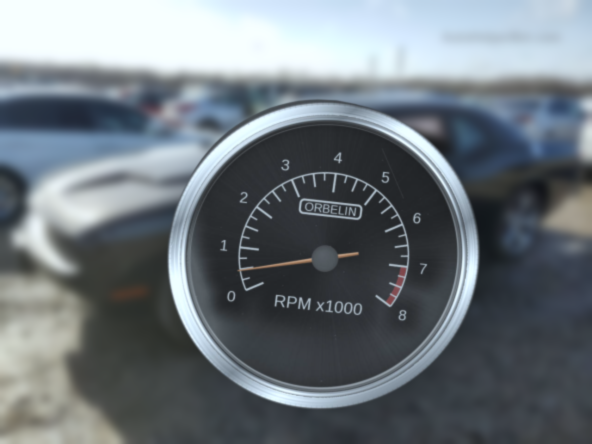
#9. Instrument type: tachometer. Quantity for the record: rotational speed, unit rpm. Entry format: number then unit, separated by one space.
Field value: 500 rpm
